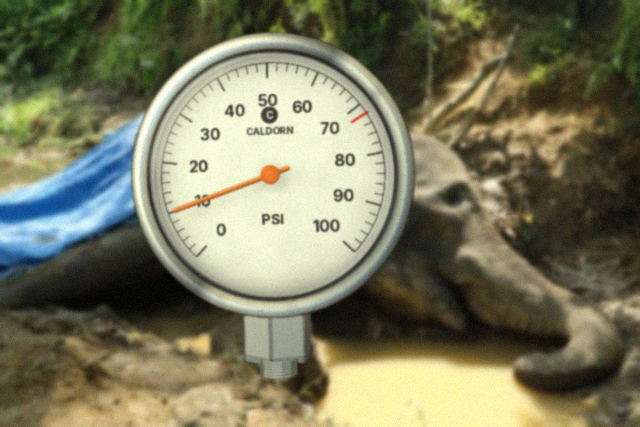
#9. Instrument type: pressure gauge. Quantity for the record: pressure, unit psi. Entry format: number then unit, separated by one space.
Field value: 10 psi
